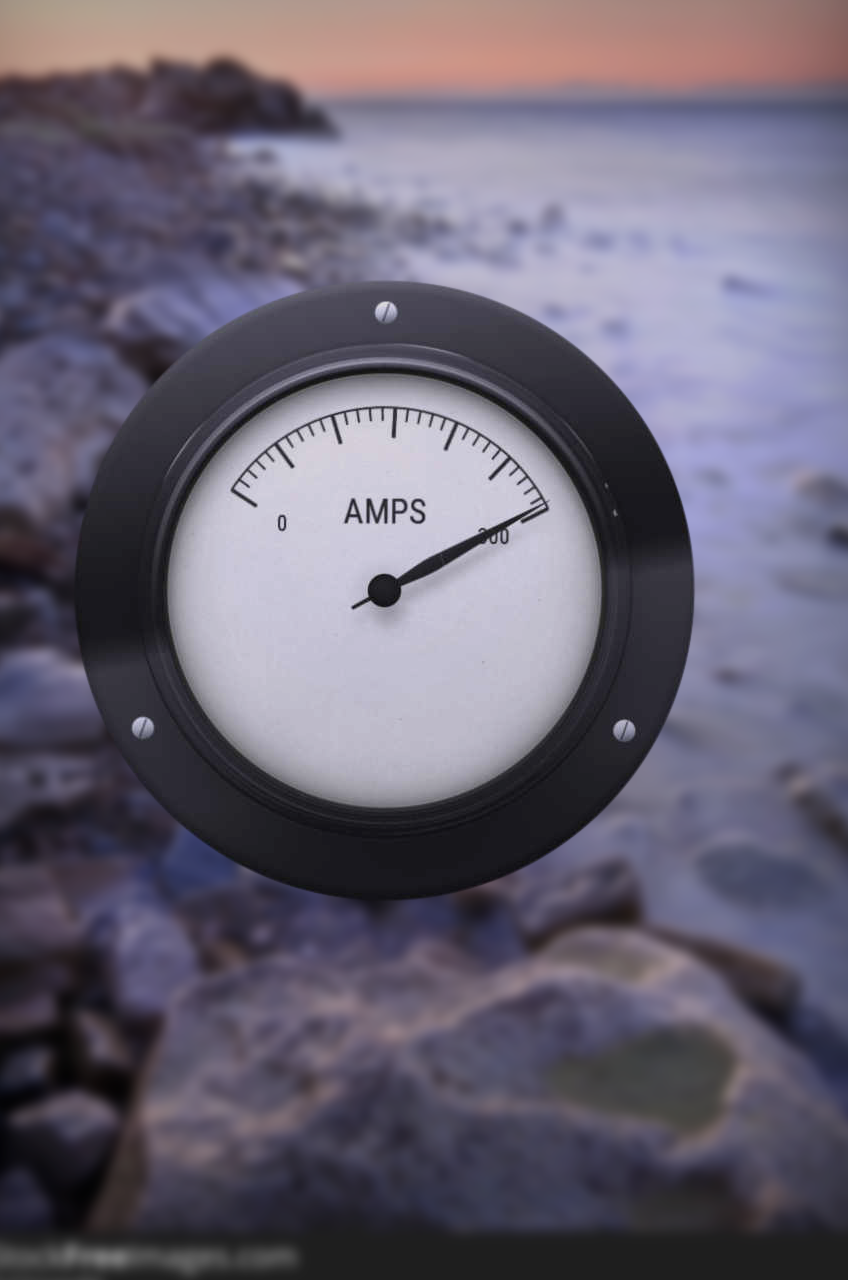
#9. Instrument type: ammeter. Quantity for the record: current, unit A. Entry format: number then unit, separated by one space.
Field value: 295 A
